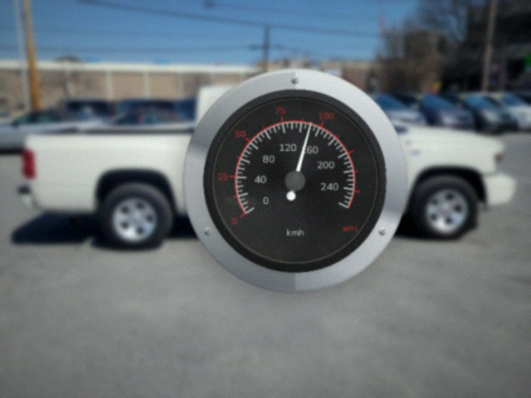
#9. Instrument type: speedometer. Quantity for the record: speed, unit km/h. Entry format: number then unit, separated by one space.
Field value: 150 km/h
